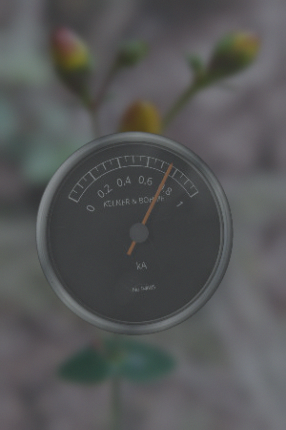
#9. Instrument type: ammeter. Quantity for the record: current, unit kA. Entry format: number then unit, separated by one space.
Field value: 0.75 kA
